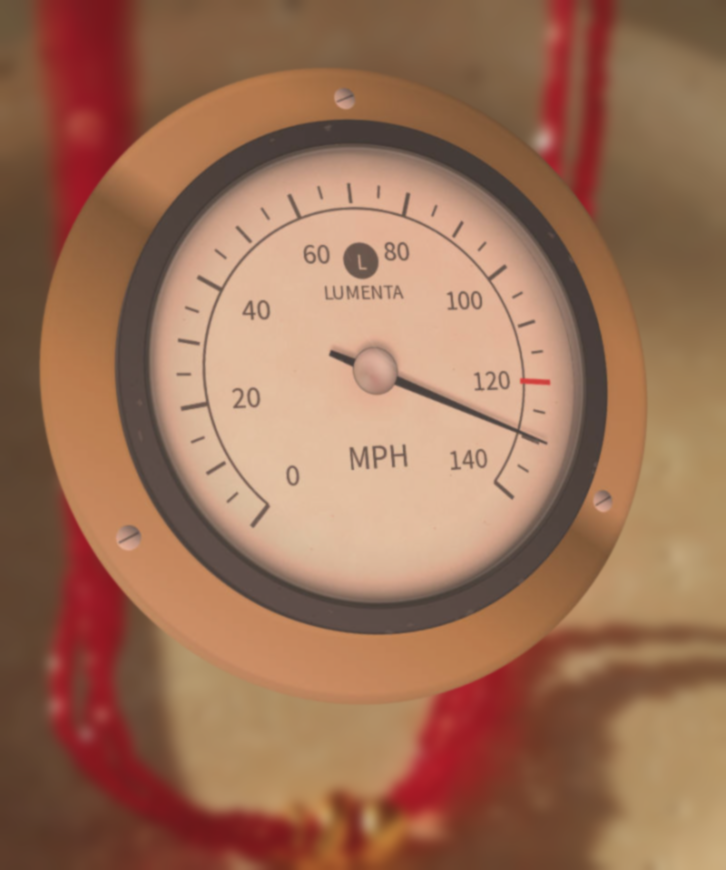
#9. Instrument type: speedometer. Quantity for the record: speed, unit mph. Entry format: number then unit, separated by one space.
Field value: 130 mph
